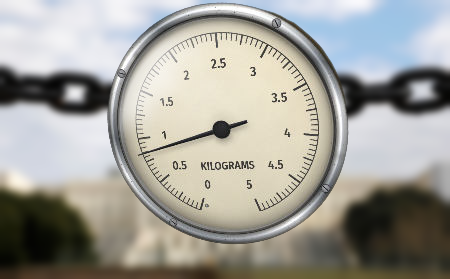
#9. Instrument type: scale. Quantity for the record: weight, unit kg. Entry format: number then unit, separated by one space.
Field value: 0.85 kg
